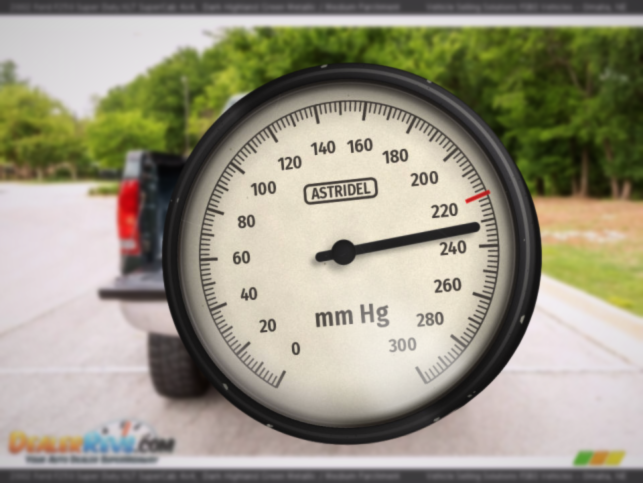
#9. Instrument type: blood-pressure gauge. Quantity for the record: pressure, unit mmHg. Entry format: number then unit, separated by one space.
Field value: 232 mmHg
